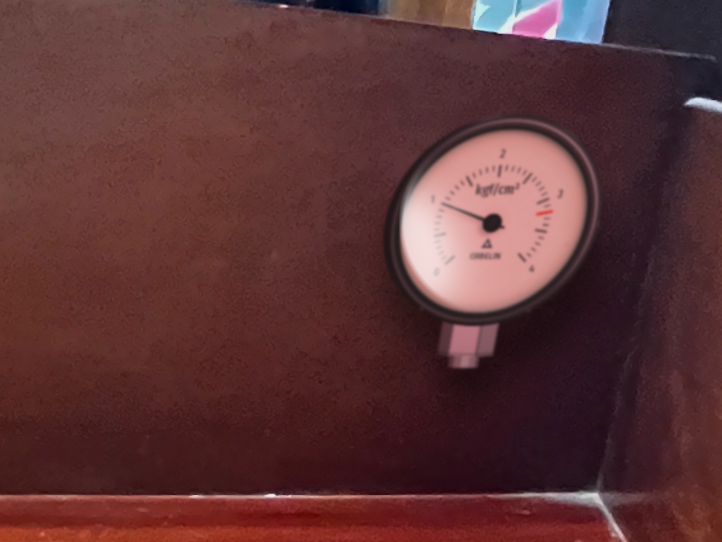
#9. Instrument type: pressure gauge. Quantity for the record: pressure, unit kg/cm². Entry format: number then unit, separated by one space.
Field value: 1 kg/cm²
